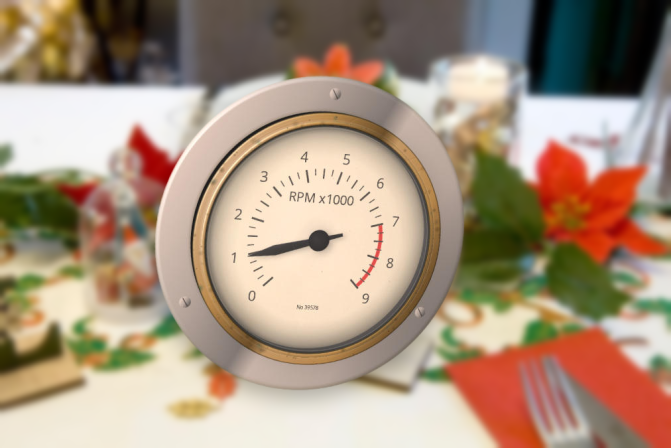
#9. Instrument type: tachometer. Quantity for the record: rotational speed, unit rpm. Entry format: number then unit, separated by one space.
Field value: 1000 rpm
